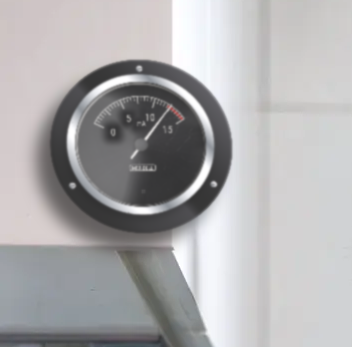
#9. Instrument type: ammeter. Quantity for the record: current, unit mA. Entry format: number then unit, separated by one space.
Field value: 12.5 mA
